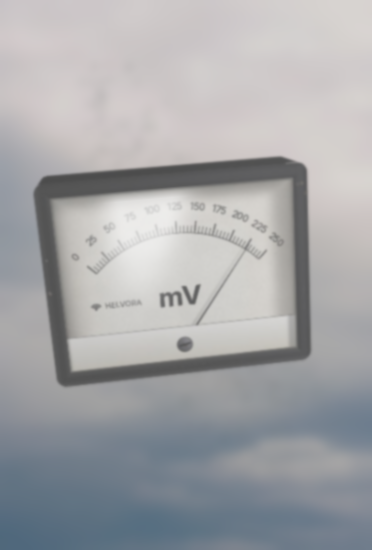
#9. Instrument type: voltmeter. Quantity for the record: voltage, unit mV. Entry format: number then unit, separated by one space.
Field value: 225 mV
